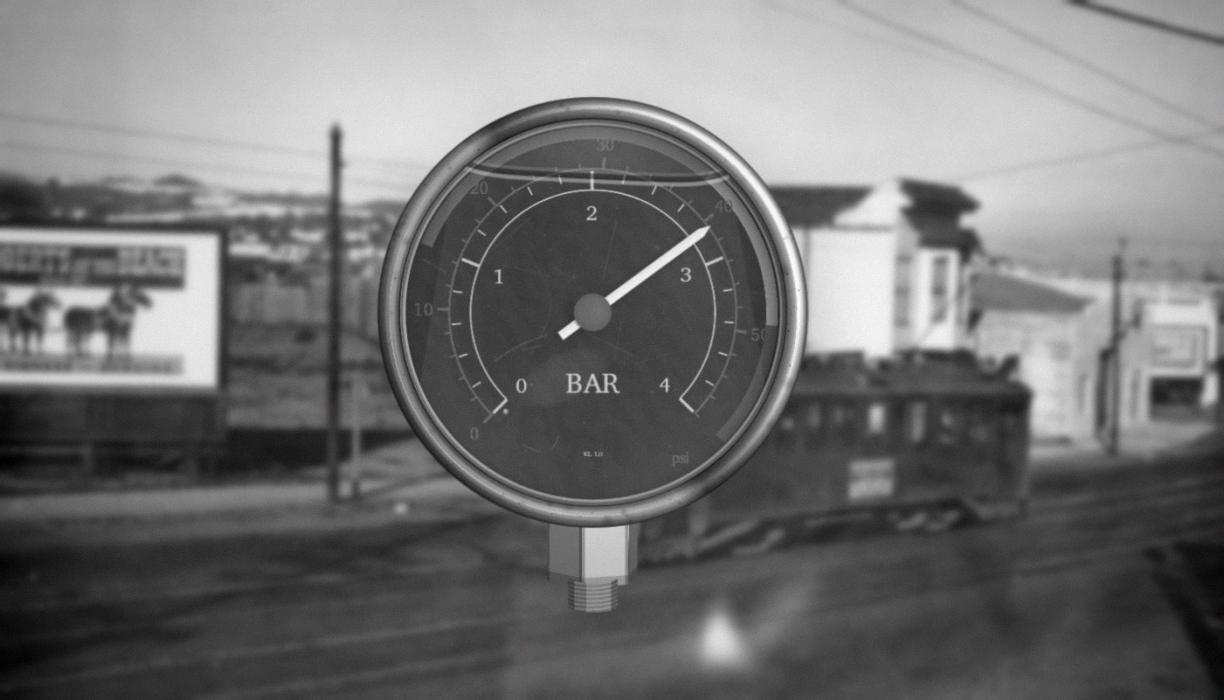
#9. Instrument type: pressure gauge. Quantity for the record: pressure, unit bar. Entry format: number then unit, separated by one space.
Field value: 2.8 bar
